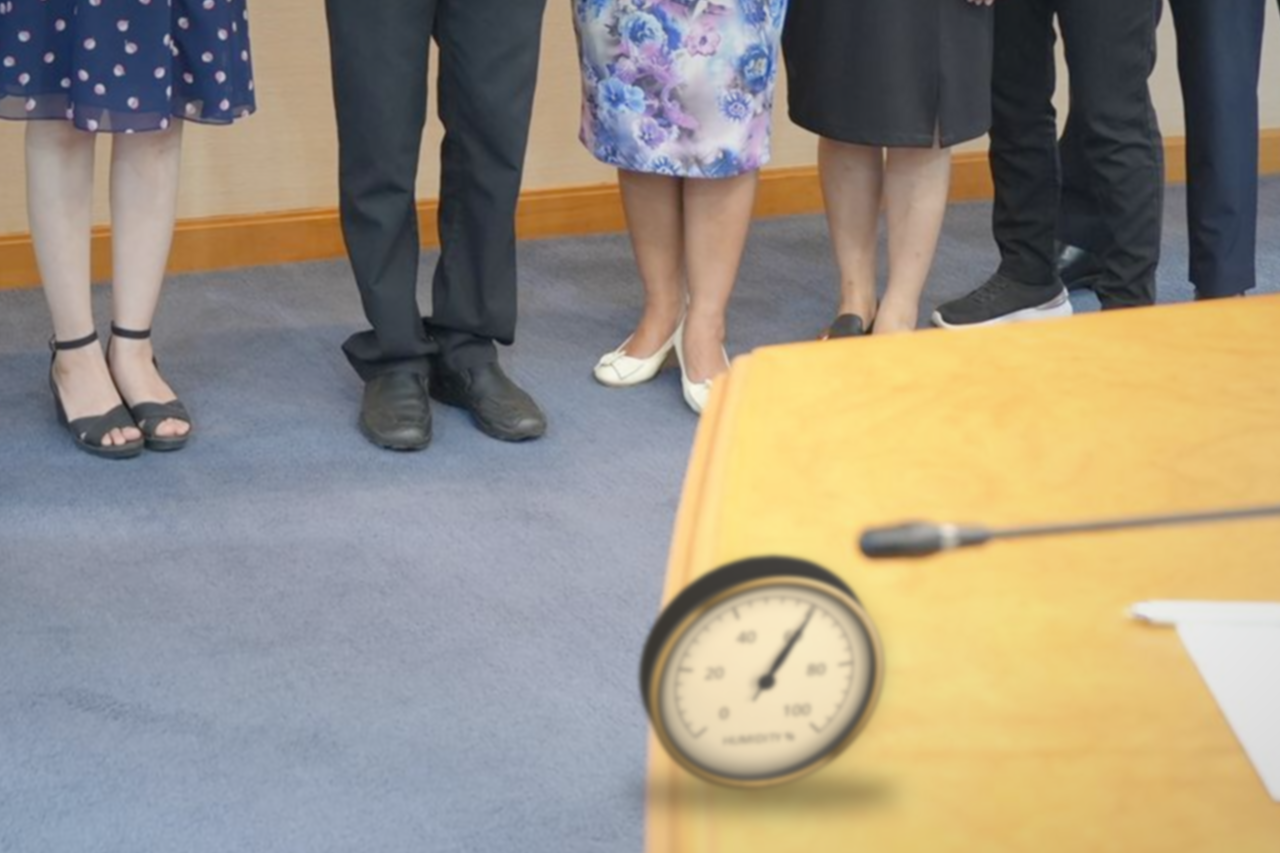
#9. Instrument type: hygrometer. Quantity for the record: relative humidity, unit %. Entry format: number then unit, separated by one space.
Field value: 60 %
